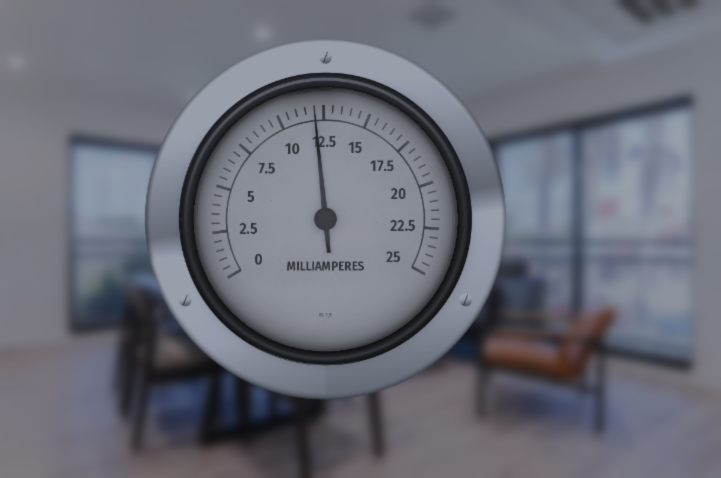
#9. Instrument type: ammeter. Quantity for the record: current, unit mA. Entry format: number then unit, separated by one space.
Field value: 12 mA
